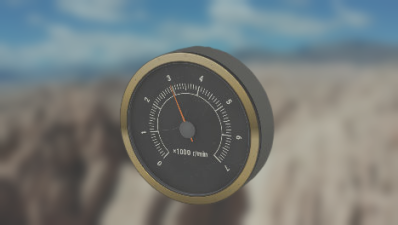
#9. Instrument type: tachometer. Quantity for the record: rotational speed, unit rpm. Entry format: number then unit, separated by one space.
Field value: 3000 rpm
